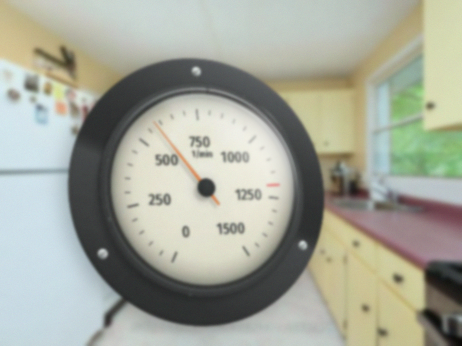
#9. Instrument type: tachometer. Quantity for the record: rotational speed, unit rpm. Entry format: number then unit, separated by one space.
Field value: 575 rpm
